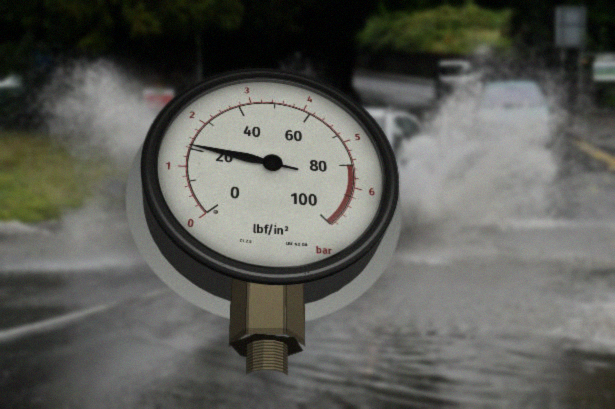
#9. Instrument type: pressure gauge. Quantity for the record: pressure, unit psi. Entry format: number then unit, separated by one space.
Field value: 20 psi
